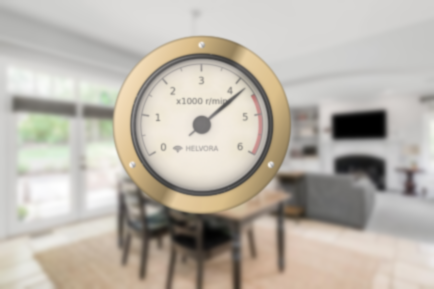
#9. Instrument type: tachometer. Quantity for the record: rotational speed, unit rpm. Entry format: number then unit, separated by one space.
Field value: 4250 rpm
